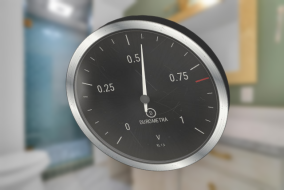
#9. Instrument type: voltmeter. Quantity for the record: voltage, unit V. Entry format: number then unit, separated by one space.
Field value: 0.55 V
